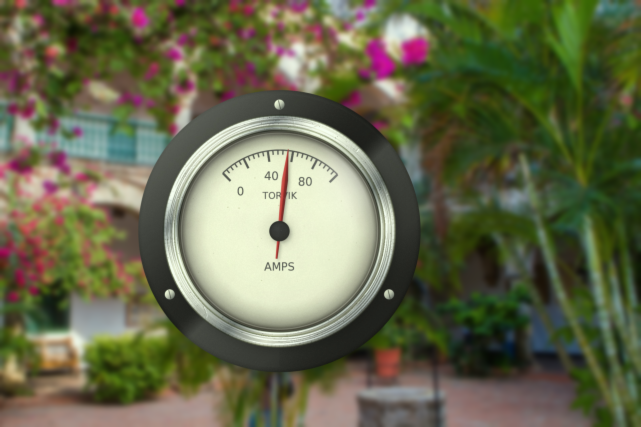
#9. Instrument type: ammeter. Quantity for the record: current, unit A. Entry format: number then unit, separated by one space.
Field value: 56 A
